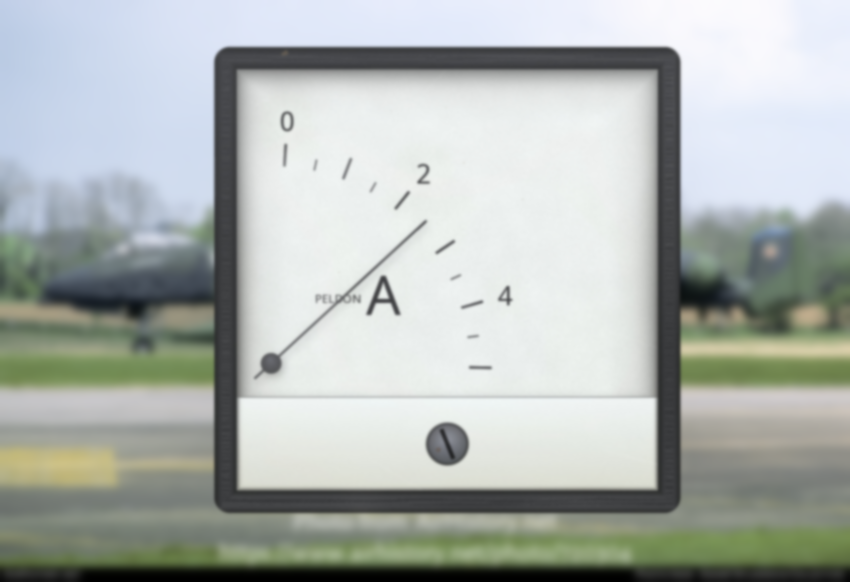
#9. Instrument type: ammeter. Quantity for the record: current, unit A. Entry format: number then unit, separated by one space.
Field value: 2.5 A
